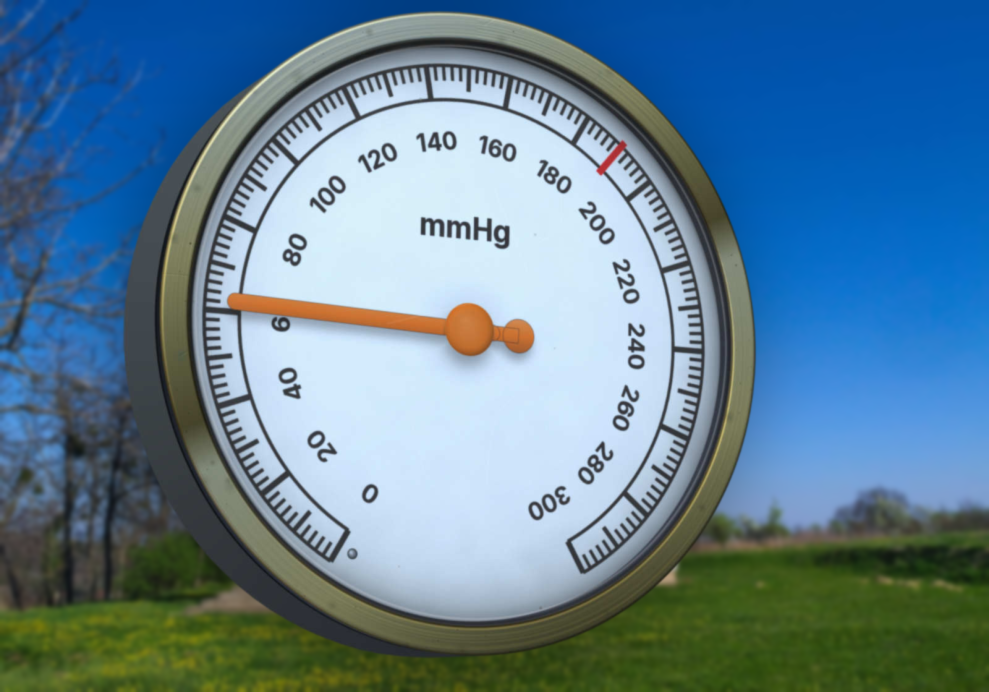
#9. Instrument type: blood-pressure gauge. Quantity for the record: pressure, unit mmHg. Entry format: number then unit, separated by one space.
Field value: 62 mmHg
